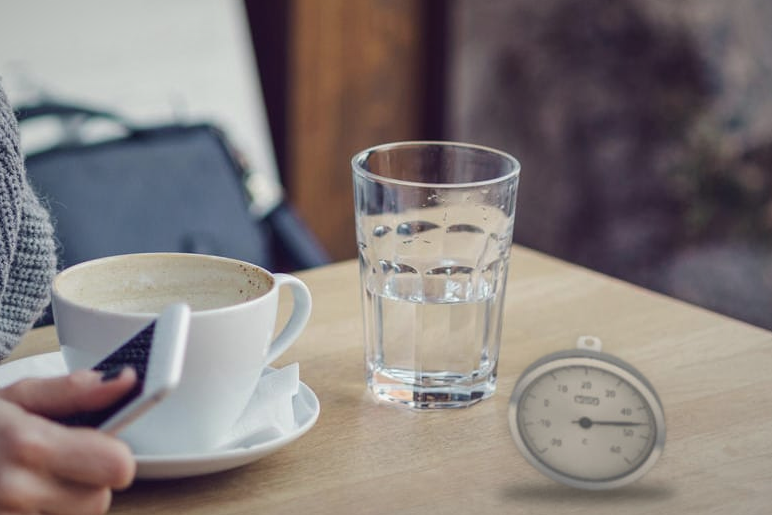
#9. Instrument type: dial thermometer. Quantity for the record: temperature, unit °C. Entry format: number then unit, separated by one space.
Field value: 45 °C
